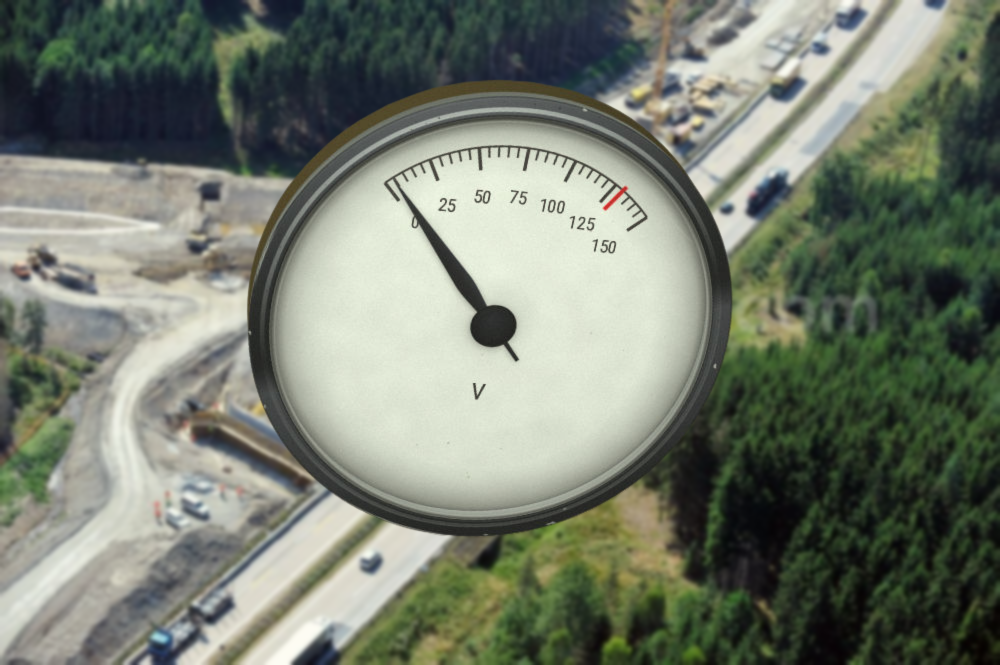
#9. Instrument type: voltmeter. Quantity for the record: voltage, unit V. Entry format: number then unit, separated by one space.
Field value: 5 V
